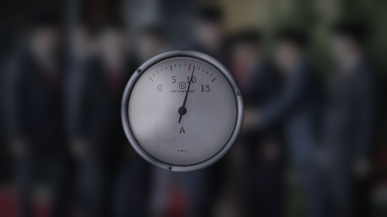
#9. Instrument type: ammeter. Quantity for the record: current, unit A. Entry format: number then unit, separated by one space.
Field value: 10 A
